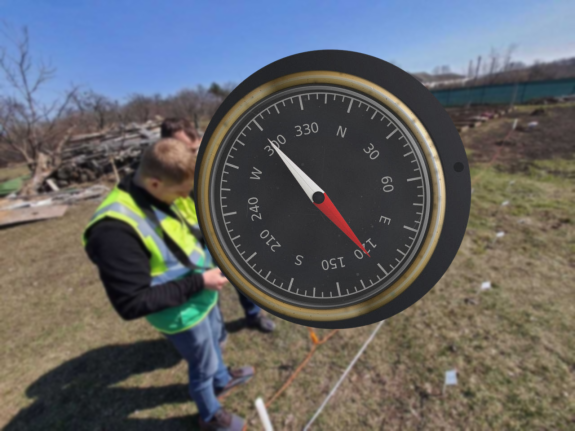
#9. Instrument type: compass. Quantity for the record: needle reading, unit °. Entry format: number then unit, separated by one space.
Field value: 120 °
